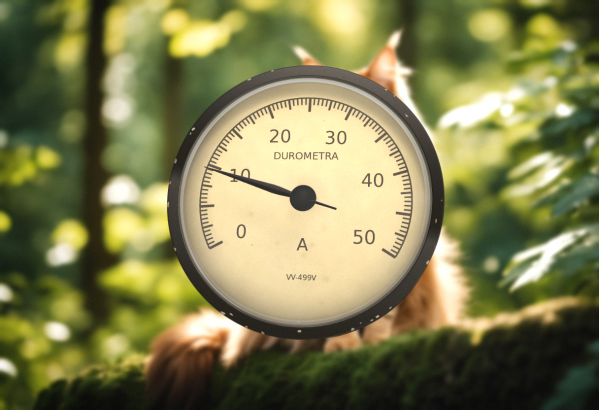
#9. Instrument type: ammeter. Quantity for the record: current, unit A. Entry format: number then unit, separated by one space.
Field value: 9.5 A
